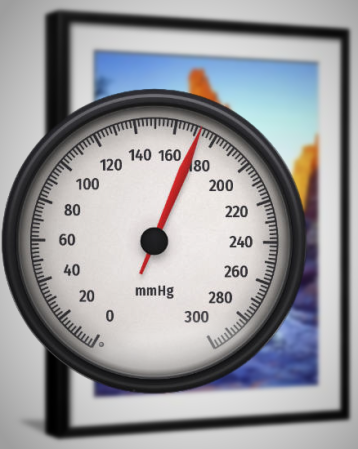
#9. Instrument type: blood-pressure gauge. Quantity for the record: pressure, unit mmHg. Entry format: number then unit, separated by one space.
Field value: 172 mmHg
